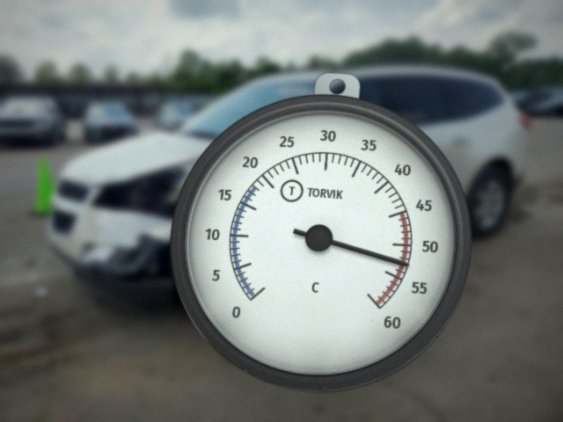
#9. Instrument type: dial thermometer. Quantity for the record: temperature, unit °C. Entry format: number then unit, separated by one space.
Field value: 53 °C
